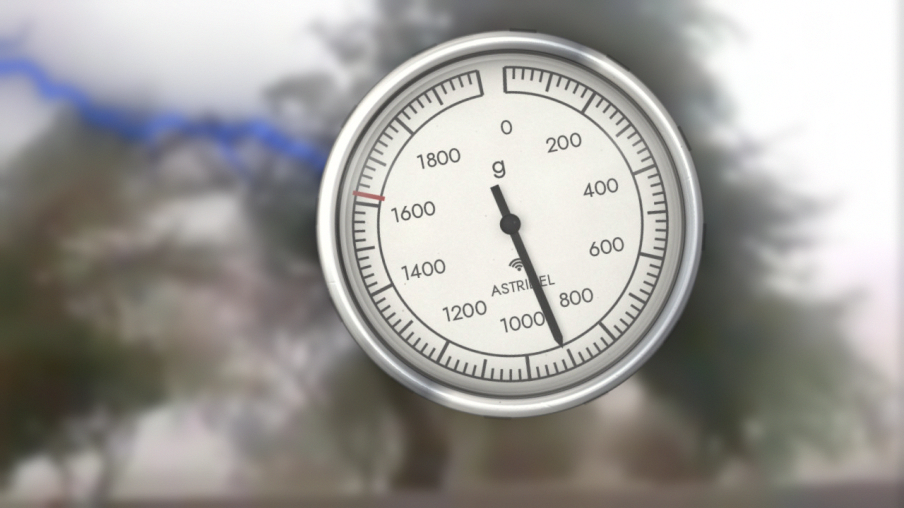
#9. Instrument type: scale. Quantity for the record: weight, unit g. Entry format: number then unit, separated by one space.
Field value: 910 g
